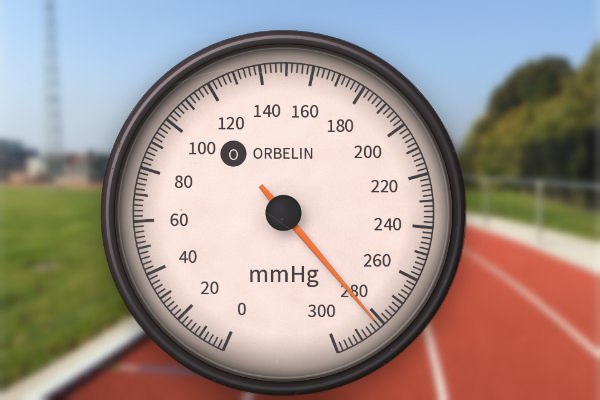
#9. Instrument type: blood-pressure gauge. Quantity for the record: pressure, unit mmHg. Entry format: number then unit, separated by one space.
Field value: 282 mmHg
